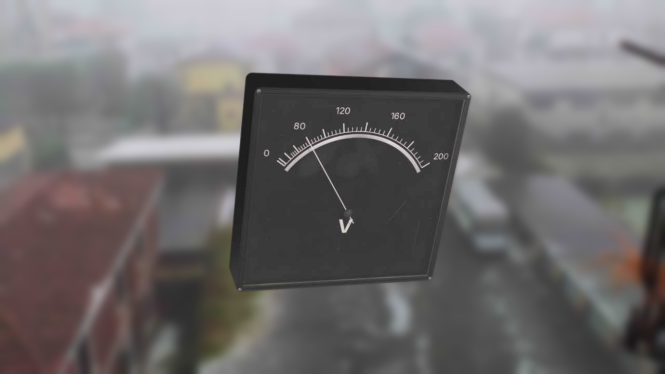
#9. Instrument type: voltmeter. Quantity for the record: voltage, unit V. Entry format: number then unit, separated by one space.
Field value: 80 V
